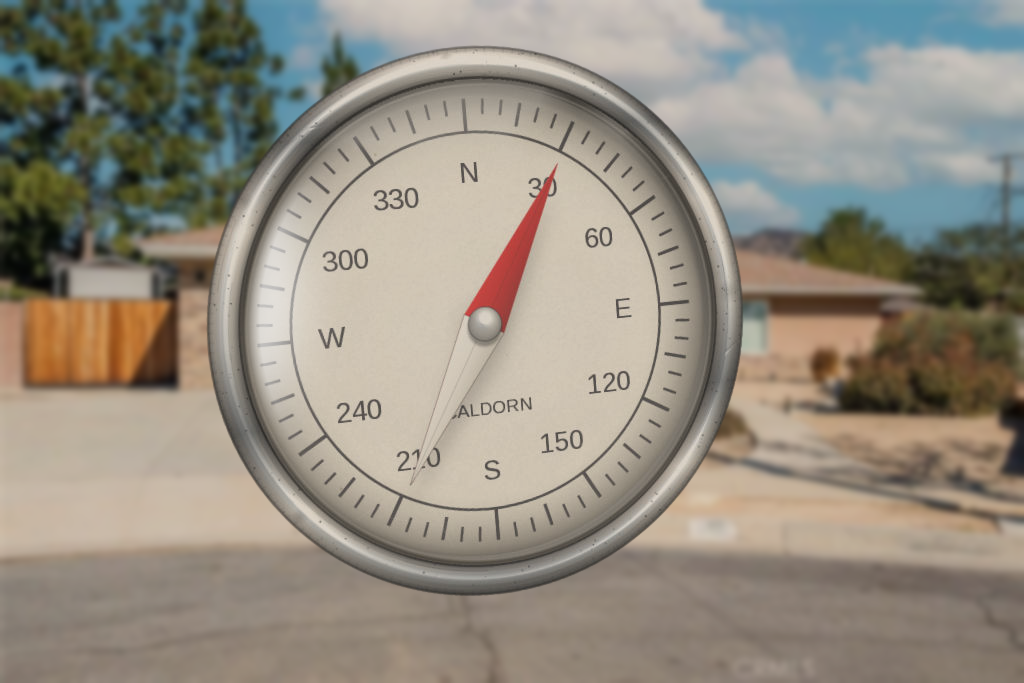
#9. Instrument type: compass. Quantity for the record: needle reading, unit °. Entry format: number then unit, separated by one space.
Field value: 30 °
